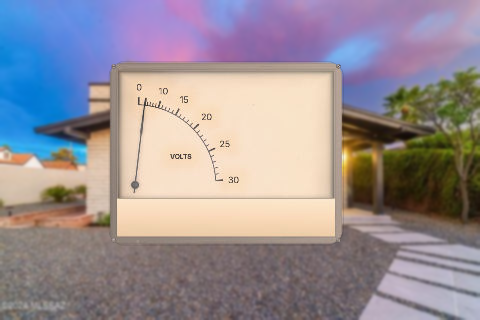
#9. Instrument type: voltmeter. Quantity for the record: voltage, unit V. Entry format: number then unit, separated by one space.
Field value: 5 V
